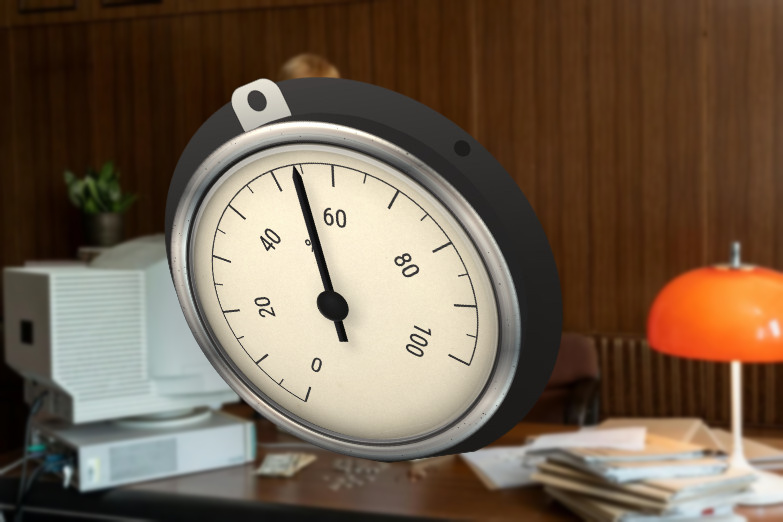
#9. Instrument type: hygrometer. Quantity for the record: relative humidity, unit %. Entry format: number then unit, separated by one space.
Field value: 55 %
